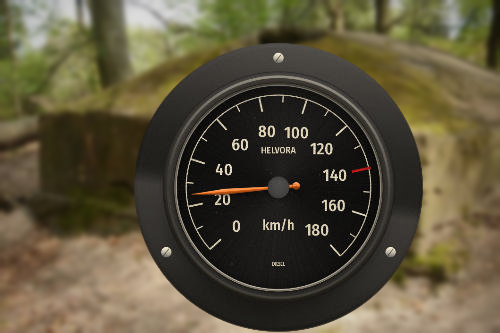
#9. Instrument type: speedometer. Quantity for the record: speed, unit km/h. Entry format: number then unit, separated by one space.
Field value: 25 km/h
